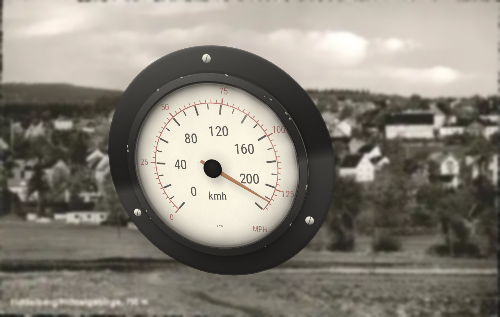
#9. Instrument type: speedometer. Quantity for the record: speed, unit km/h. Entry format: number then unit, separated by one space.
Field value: 210 km/h
